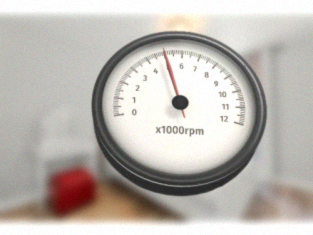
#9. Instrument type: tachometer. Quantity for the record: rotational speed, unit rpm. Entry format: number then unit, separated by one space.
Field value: 5000 rpm
